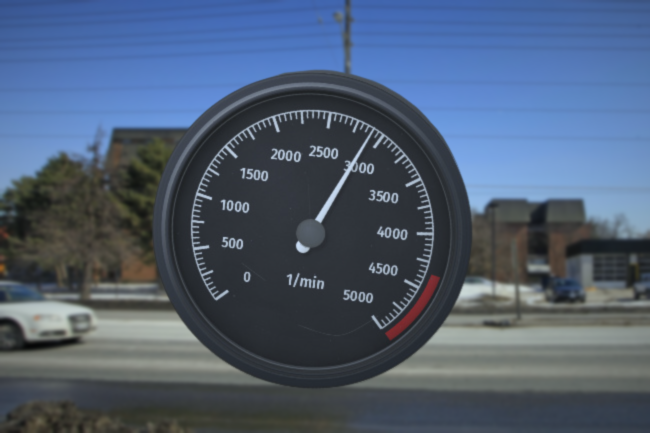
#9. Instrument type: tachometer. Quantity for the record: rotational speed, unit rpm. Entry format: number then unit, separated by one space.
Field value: 2900 rpm
